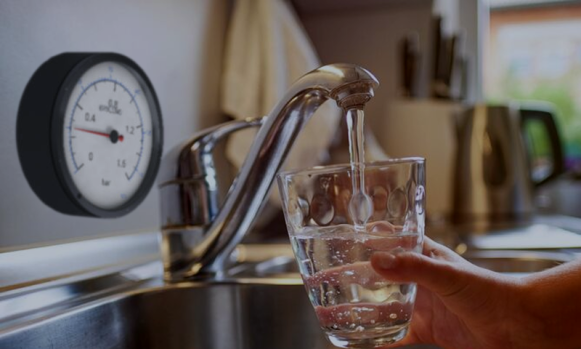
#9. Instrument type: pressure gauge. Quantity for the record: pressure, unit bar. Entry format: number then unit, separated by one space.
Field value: 0.25 bar
